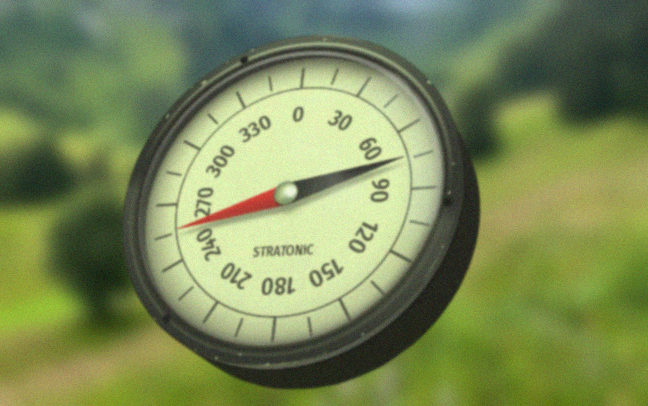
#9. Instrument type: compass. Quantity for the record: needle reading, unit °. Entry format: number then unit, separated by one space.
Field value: 255 °
